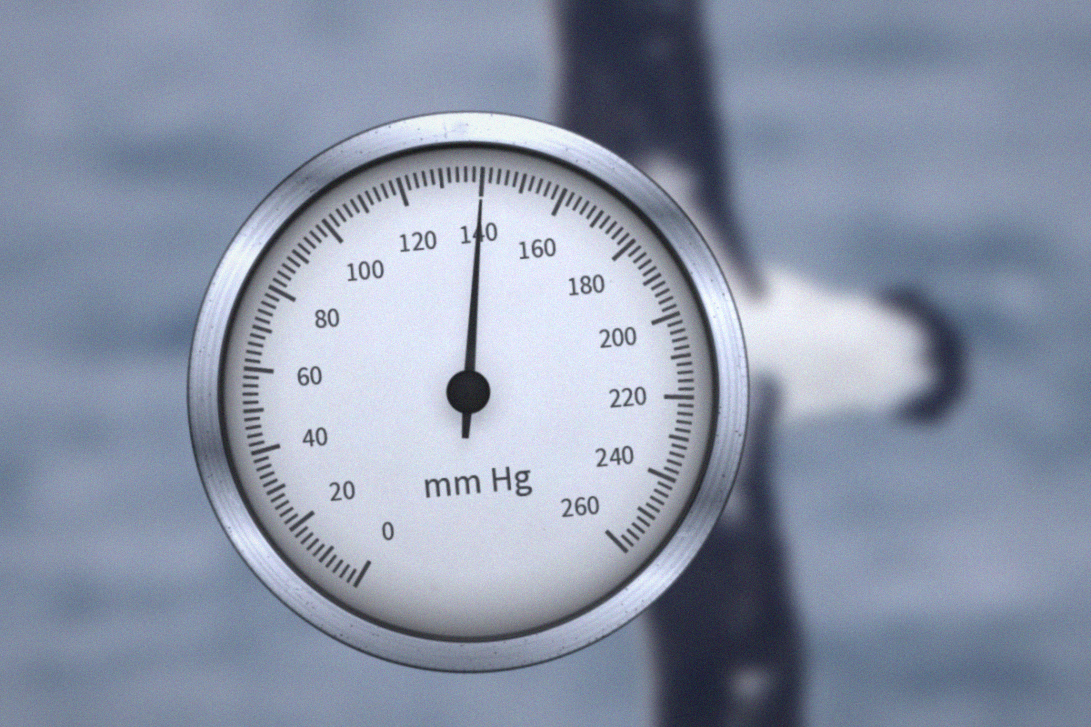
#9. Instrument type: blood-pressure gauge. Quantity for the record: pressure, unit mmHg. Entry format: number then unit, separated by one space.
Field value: 140 mmHg
